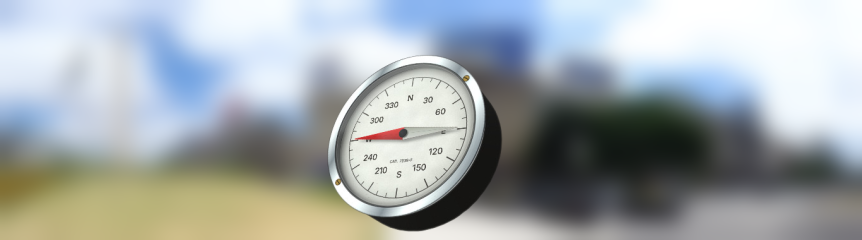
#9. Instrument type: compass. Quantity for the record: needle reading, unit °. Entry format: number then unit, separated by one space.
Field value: 270 °
